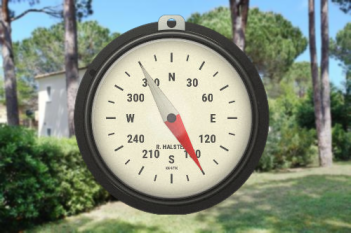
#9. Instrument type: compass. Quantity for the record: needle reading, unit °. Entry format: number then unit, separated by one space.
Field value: 150 °
